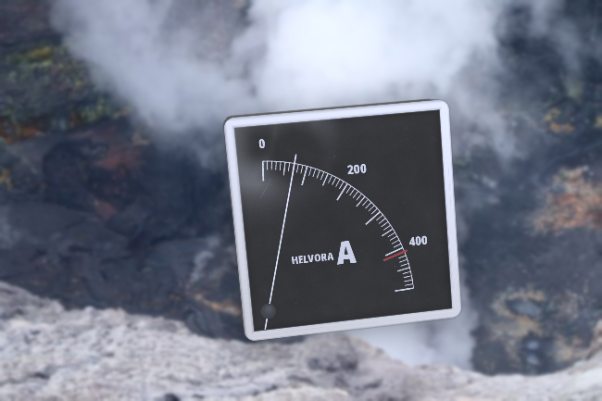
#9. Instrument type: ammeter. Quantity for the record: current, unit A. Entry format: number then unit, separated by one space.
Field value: 70 A
